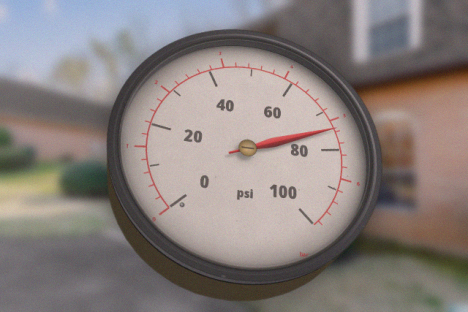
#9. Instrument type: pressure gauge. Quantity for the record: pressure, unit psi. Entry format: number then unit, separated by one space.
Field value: 75 psi
